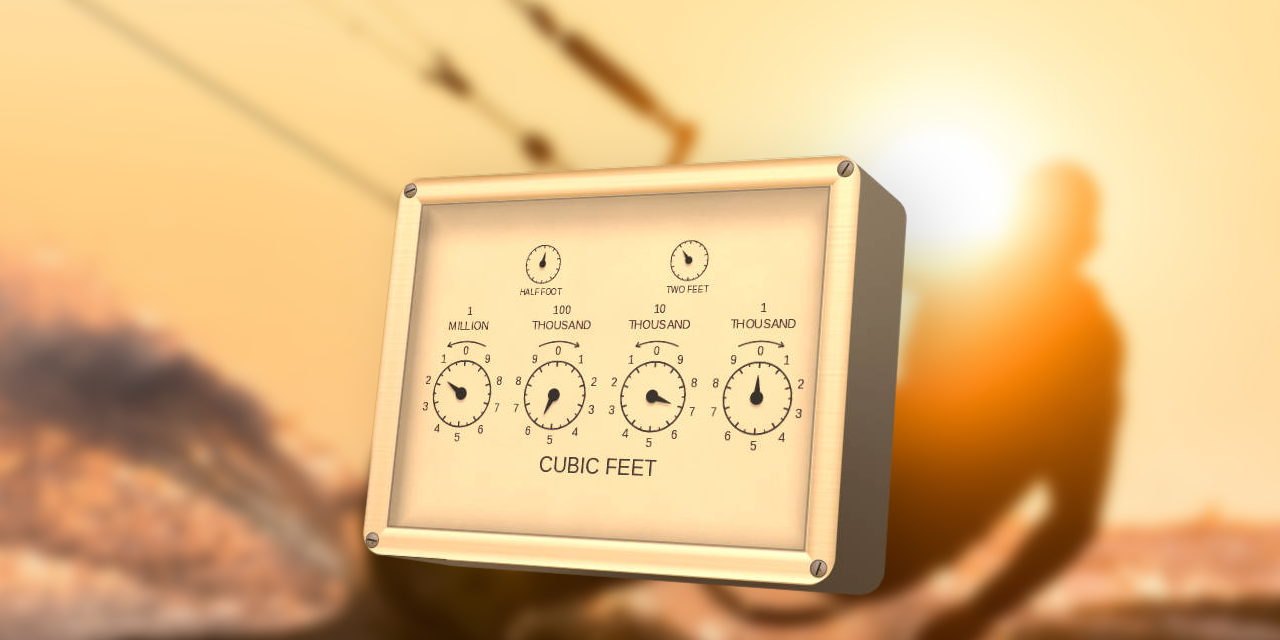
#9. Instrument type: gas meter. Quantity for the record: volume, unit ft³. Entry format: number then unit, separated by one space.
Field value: 157000 ft³
